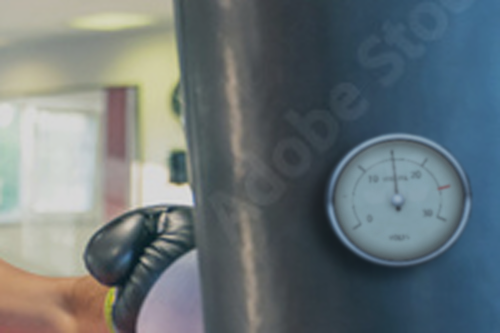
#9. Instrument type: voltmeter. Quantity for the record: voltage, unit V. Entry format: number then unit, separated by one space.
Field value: 15 V
